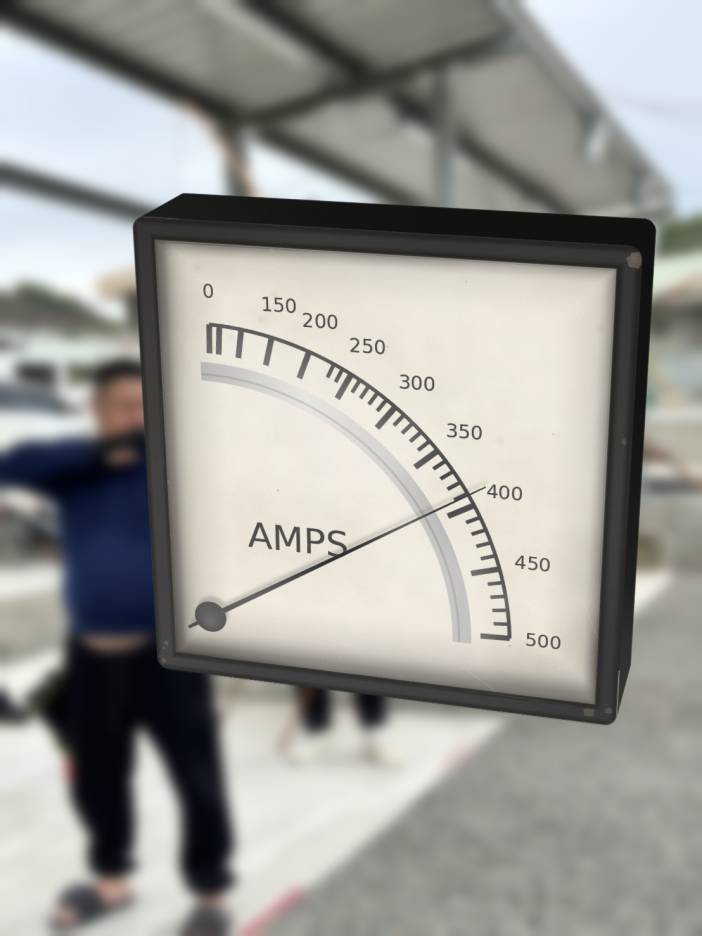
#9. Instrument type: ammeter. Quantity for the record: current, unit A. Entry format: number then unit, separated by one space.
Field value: 390 A
